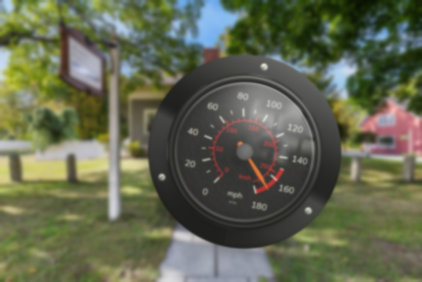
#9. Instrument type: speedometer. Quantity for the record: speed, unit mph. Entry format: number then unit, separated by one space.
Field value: 170 mph
